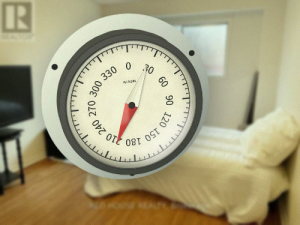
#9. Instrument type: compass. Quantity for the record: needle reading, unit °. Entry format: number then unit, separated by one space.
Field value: 205 °
